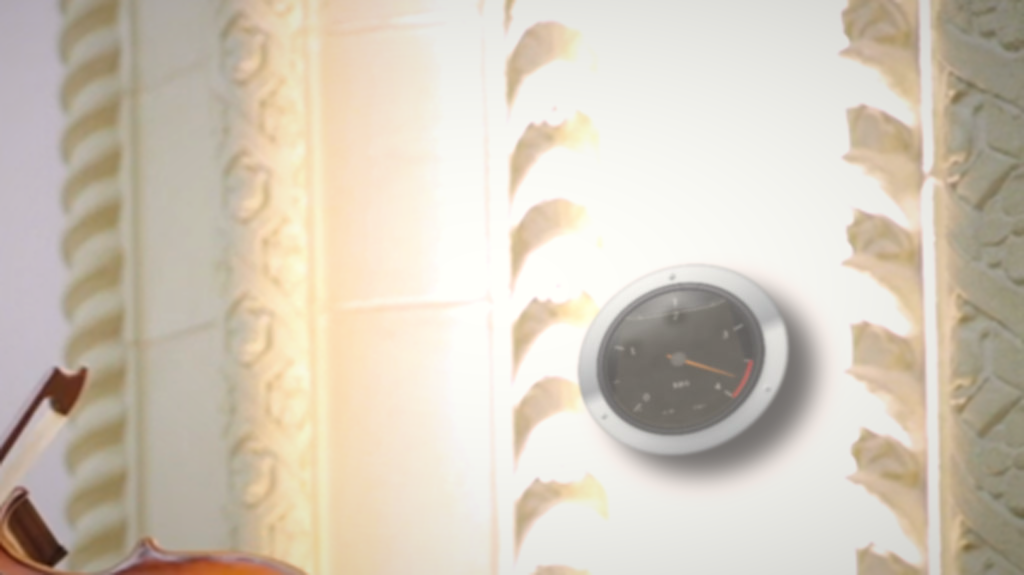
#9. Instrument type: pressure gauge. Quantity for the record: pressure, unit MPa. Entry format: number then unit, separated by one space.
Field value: 3.75 MPa
